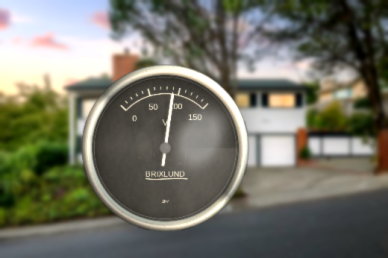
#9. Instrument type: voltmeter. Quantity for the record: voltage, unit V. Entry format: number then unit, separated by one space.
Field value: 90 V
